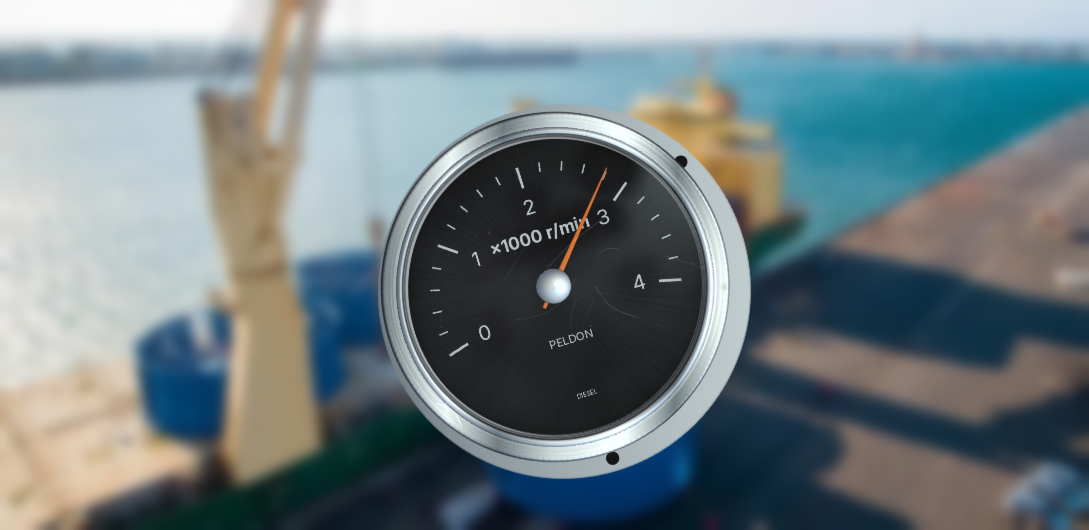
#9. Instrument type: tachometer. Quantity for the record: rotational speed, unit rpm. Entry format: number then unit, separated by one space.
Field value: 2800 rpm
